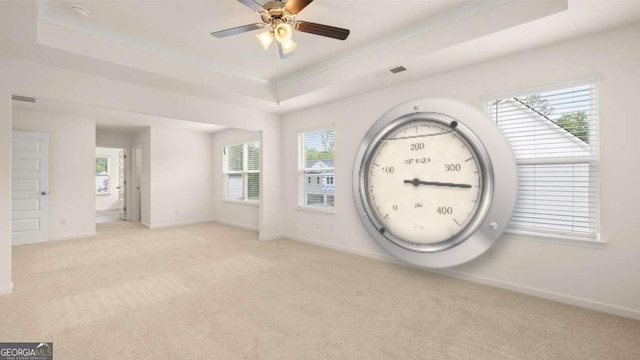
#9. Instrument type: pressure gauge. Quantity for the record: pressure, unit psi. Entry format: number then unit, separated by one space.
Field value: 340 psi
